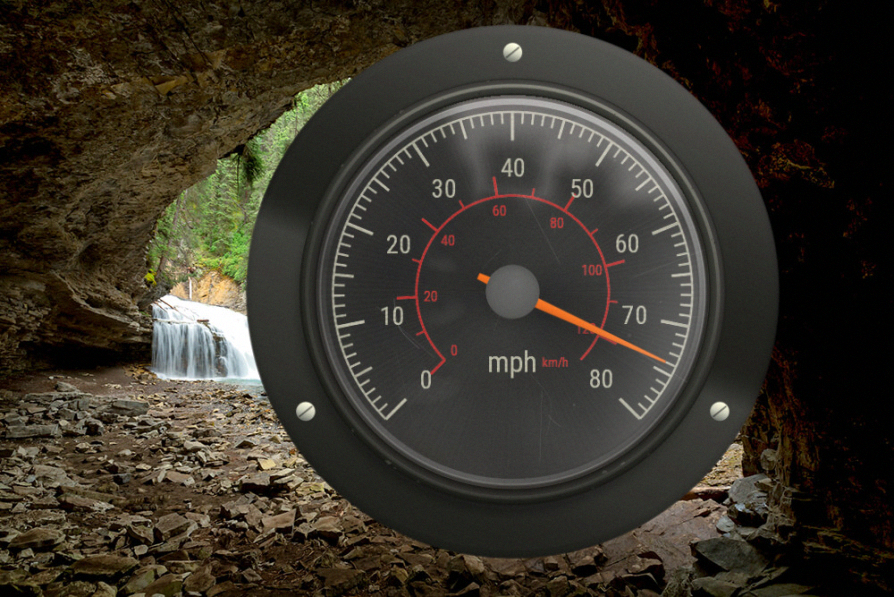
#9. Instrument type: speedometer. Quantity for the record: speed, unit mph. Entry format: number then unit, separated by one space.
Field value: 74 mph
